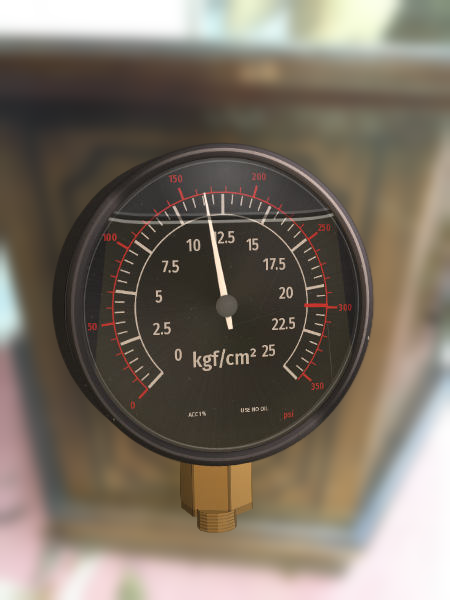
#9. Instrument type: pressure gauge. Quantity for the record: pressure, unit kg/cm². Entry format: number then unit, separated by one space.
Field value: 11.5 kg/cm²
